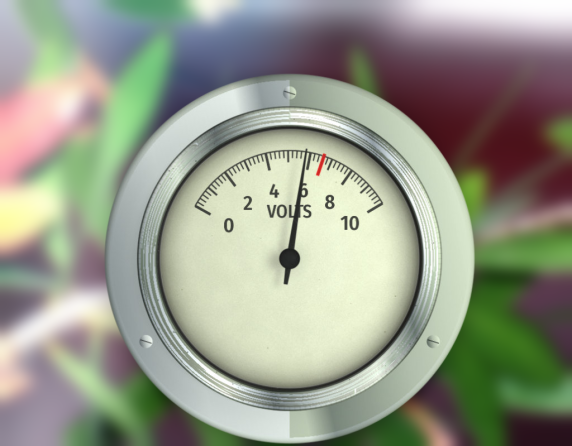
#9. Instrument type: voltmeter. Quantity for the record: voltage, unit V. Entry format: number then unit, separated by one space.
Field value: 5.8 V
